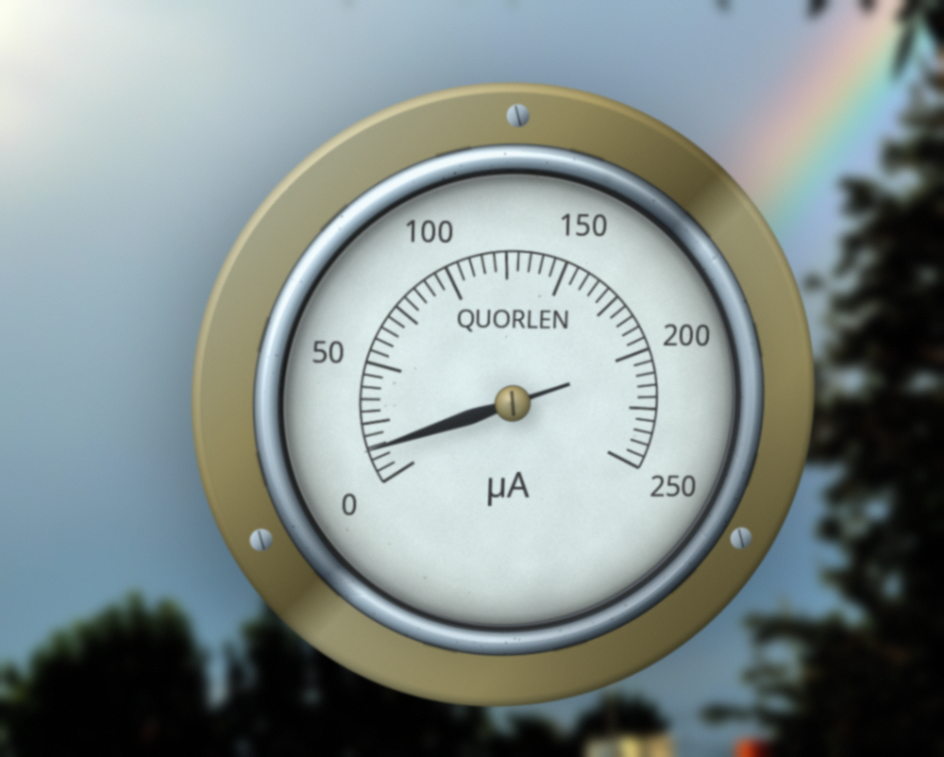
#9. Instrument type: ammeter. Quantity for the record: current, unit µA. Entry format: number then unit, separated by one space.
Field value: 15 µA
